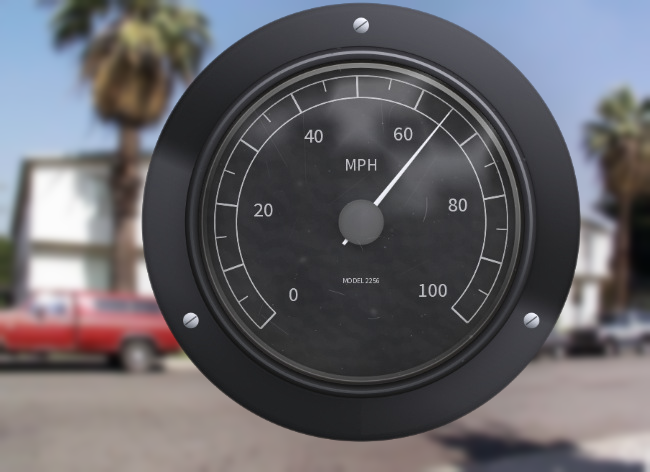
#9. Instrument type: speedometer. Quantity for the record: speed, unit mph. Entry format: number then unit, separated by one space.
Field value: 65 mph
